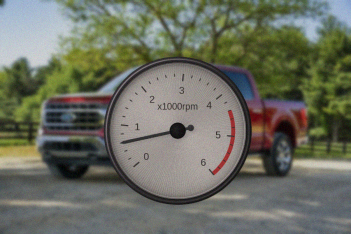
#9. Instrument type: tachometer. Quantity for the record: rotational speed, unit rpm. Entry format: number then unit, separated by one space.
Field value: 600 rpm
